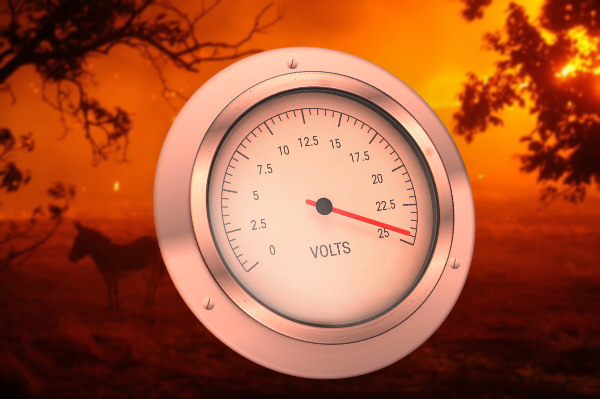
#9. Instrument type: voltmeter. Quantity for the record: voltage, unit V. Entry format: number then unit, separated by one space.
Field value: 24.5 V
